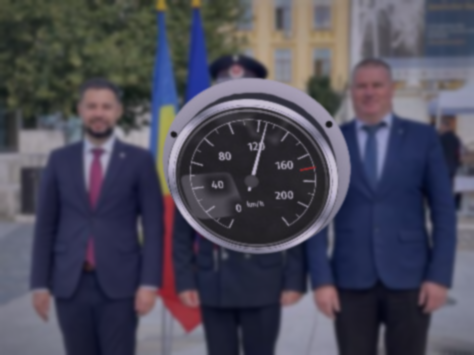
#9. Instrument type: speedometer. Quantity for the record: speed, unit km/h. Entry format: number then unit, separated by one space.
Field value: 125 km/h
